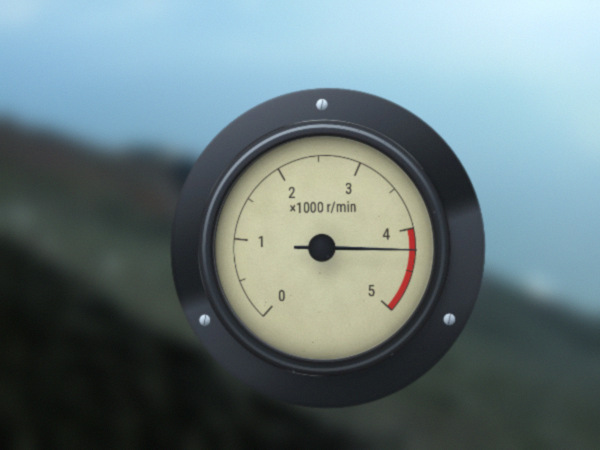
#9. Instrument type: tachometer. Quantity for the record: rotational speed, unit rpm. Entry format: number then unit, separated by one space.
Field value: 4250 rpm
